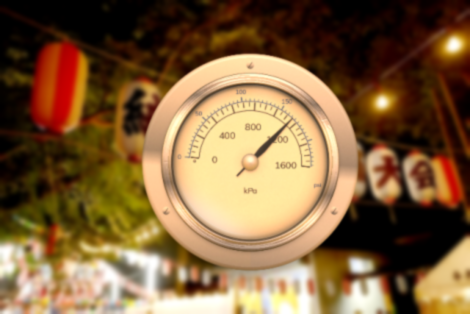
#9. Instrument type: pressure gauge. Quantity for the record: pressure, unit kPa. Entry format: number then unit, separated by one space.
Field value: 1150 kPa
